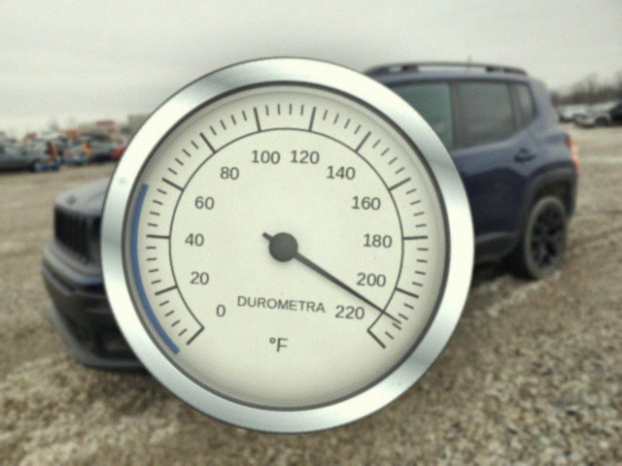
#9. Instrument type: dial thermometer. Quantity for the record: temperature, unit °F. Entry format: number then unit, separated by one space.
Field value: 210 °F
